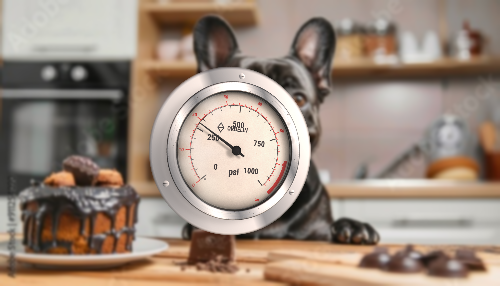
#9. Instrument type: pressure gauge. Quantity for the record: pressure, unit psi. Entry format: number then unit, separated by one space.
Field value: 275 psi
